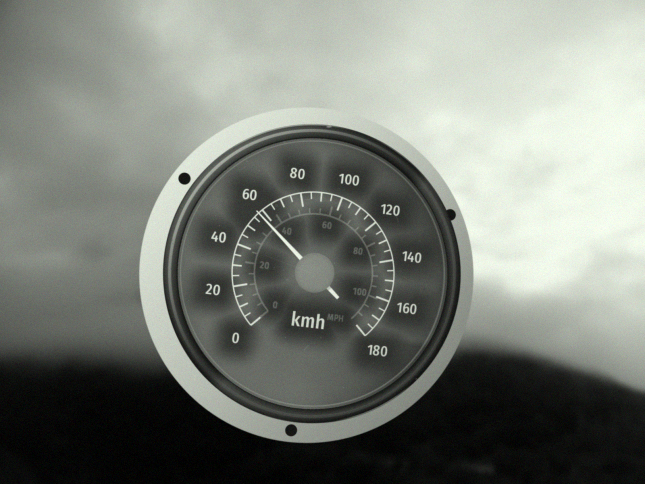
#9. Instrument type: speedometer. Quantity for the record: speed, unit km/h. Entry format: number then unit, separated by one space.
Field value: 57.5 km/h
